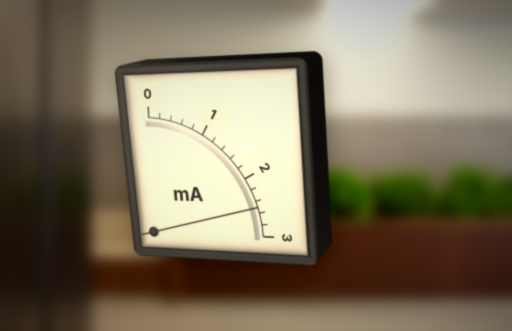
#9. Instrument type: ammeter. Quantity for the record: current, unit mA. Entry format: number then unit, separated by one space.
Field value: 2.5 mA
